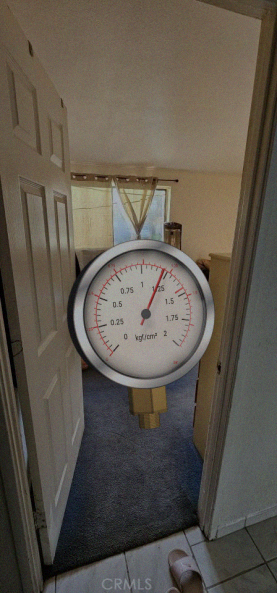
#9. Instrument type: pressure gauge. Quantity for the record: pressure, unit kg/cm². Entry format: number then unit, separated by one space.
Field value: 1.2 kg/cm²
